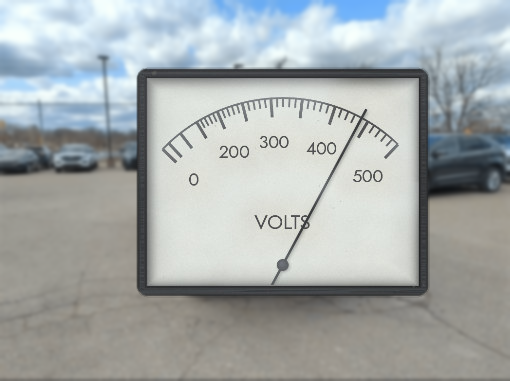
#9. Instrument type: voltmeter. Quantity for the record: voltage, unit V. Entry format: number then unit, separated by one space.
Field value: 440 V
